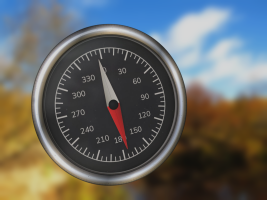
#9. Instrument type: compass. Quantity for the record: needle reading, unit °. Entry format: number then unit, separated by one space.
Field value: 175 °
